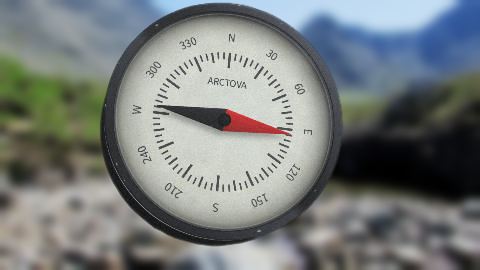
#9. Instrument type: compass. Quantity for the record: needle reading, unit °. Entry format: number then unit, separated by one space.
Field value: 95 °
